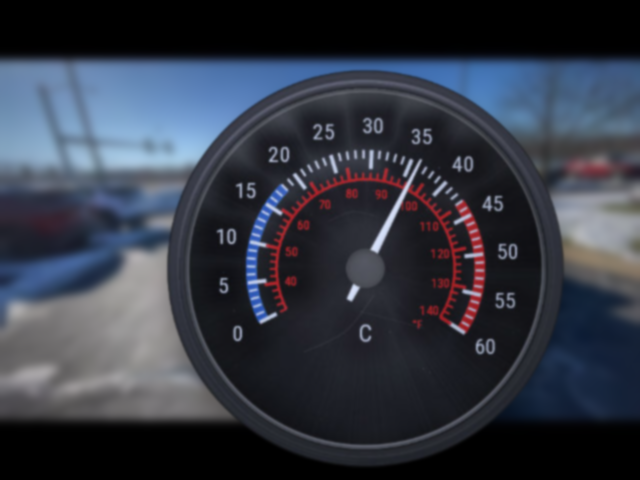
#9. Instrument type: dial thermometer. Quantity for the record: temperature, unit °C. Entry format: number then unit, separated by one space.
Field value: 36 °C
